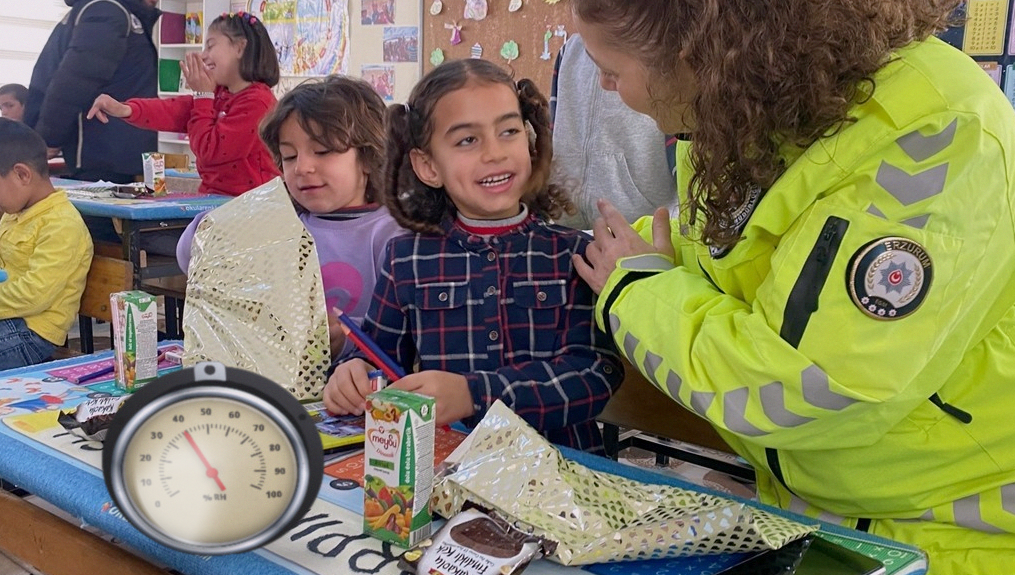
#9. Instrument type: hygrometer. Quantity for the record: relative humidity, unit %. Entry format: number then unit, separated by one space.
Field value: 40 %
